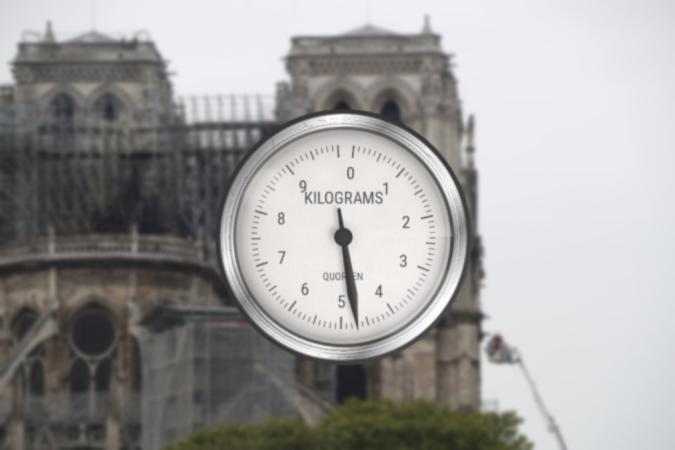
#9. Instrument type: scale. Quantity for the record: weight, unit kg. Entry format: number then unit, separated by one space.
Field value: 4.7 kg
